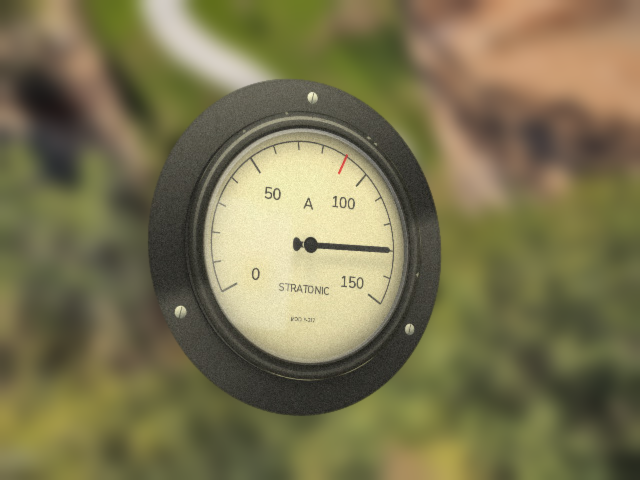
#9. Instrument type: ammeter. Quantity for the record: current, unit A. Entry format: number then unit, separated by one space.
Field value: 130 A
